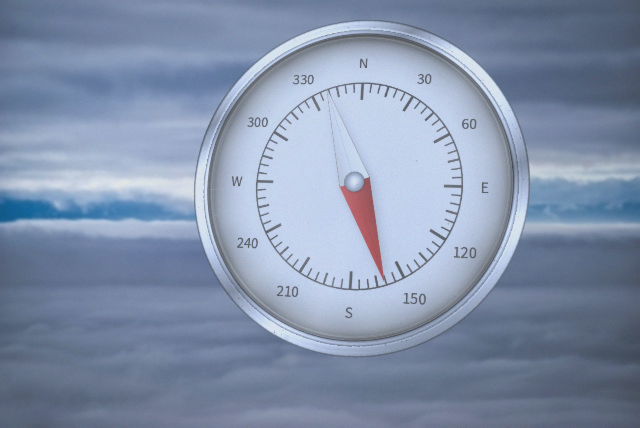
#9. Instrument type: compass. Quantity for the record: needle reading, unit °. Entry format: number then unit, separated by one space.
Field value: 160 °
